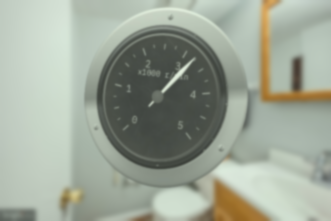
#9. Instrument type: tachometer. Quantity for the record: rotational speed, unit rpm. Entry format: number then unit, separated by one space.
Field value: 3250 rpm
